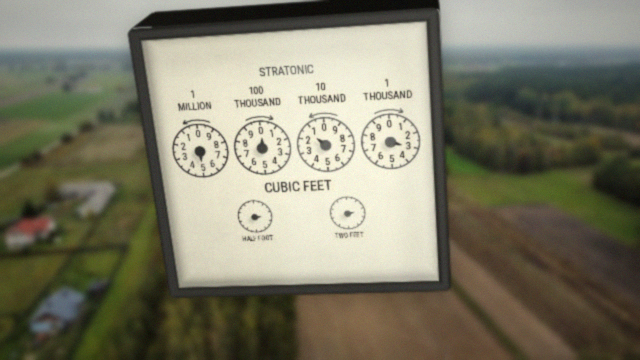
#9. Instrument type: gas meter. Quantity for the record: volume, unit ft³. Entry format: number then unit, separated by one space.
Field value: 501300 ft³
